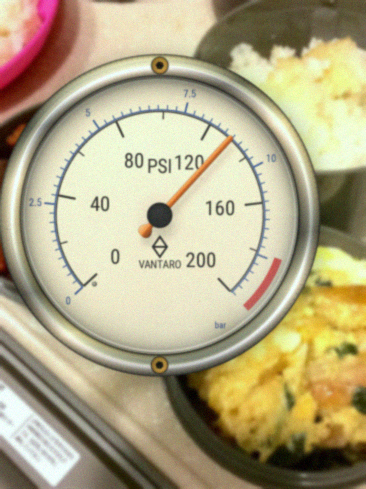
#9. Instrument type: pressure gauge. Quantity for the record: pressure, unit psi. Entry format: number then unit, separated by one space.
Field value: 130 psi
